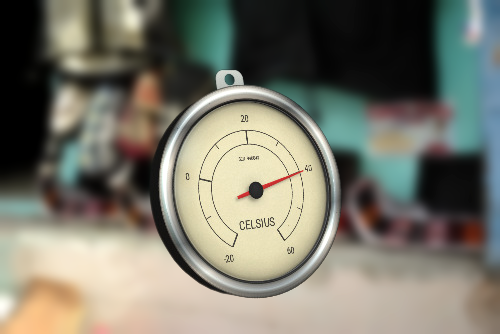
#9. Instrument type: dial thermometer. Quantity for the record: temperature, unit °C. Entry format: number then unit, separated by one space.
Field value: 40 °C
